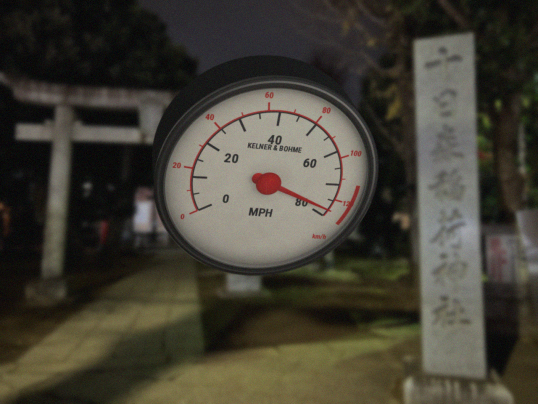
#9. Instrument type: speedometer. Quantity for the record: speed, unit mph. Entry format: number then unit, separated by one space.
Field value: 77.5 mph
